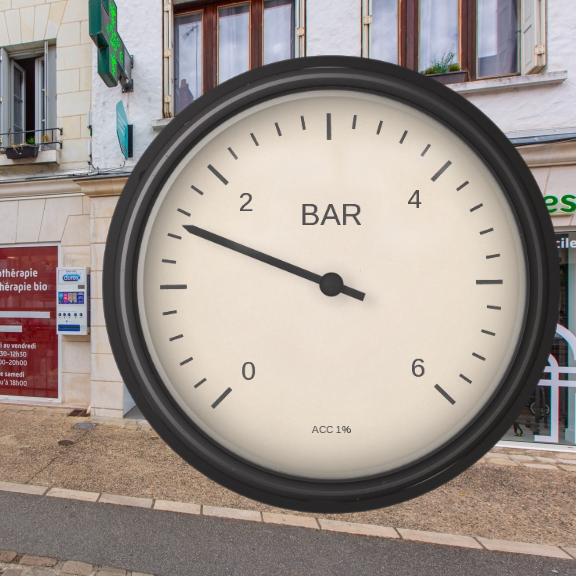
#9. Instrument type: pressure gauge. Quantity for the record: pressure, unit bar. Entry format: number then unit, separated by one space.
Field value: 1.5 bar
